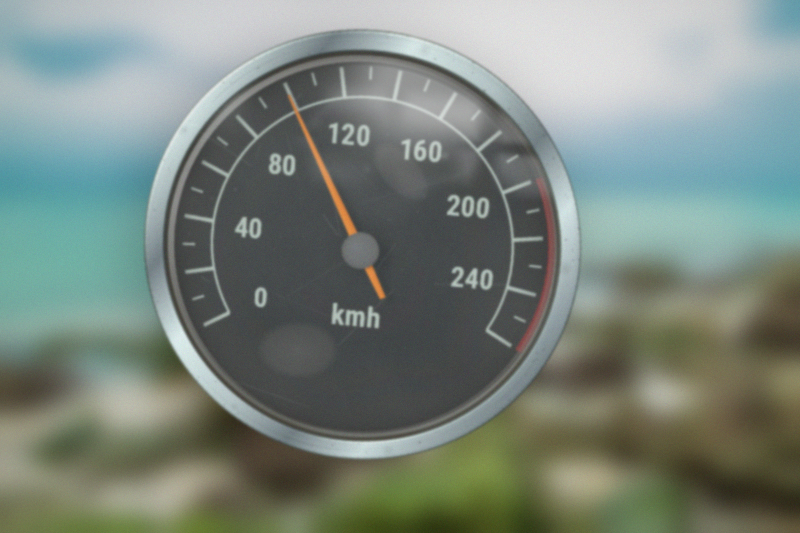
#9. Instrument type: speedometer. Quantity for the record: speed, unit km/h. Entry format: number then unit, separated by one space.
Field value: 100 km/h
